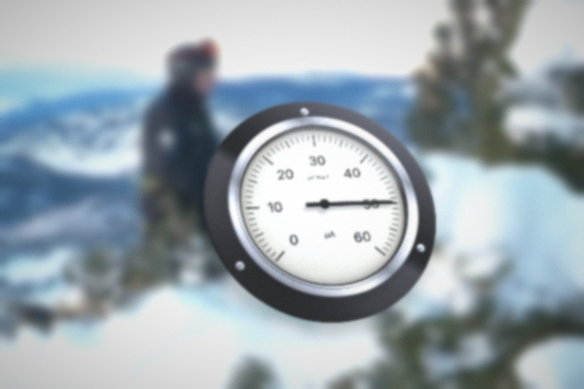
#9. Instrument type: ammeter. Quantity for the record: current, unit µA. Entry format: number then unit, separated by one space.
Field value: 50 µA
